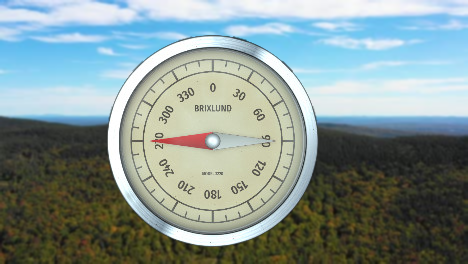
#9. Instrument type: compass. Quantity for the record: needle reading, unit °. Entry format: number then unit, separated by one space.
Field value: 270 °
